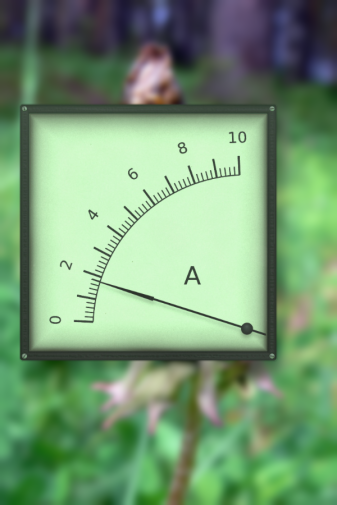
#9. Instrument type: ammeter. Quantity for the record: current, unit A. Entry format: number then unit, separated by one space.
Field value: 1.8 A
